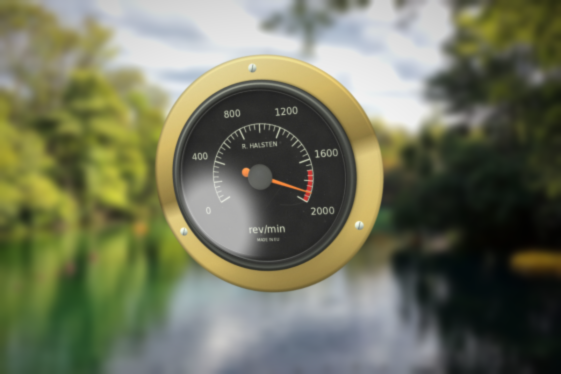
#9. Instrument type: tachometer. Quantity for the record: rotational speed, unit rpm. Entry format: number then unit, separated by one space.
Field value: 1900 rpm
